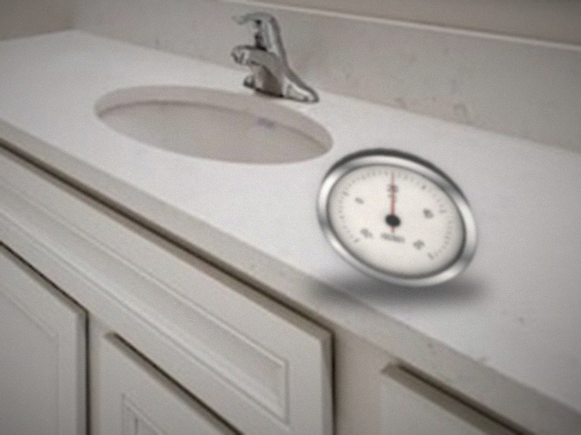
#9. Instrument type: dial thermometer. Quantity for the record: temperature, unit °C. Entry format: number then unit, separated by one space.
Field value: 20 °C
